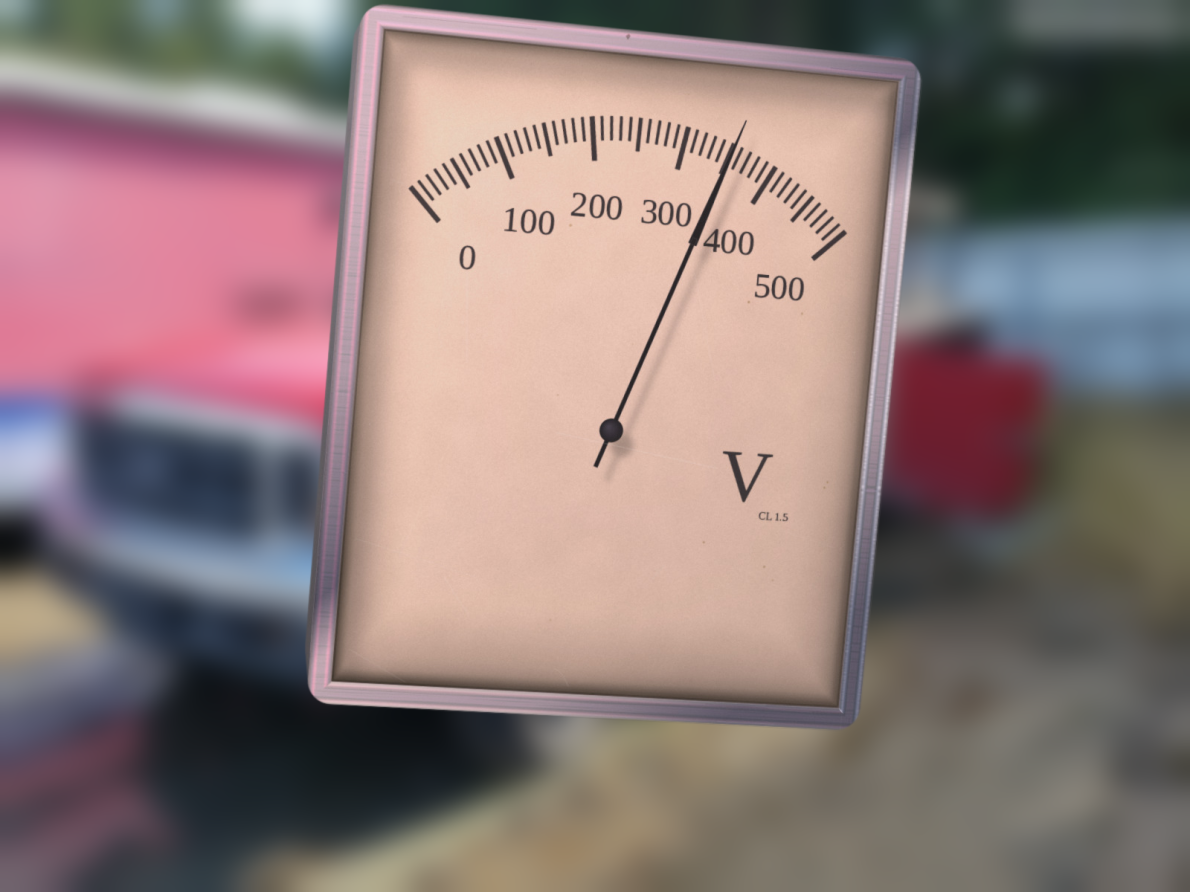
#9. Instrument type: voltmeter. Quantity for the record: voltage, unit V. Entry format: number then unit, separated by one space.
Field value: 350 V
